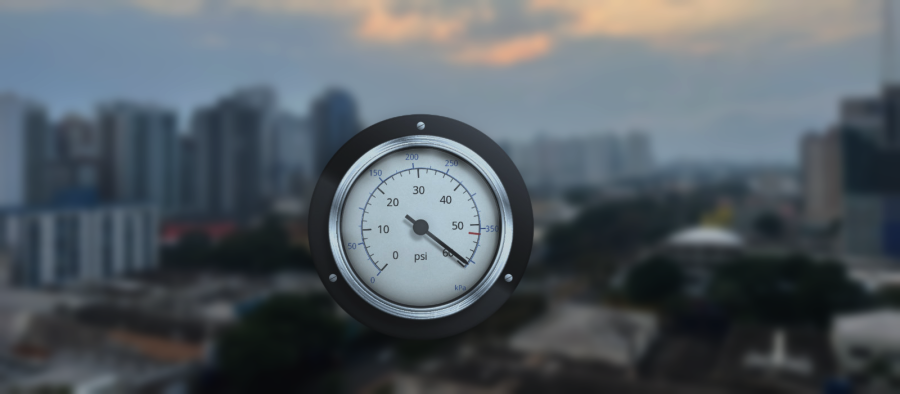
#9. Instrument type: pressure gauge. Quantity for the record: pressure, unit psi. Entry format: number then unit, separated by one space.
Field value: 59 psi
